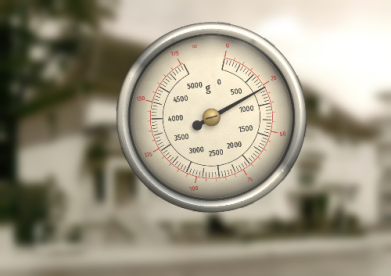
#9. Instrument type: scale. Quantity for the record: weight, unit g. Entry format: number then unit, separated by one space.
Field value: 750 g
